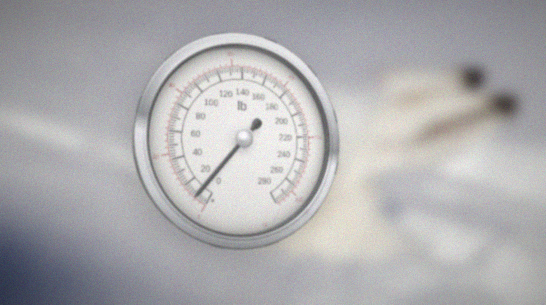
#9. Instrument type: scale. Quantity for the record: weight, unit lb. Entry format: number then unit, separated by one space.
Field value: 10 lb
